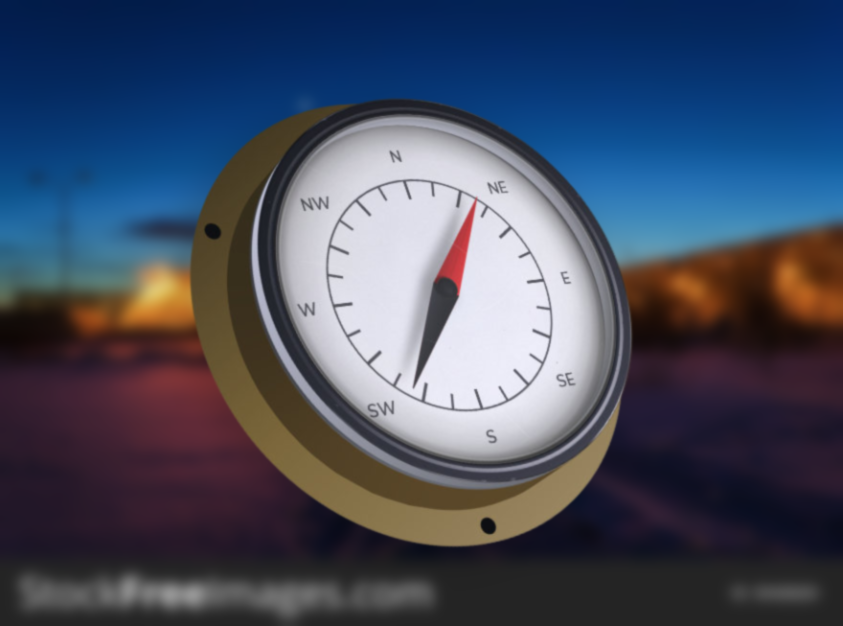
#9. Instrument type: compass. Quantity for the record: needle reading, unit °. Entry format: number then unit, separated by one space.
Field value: 37.5 °
